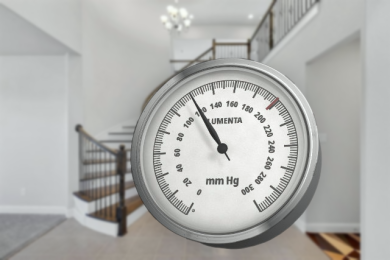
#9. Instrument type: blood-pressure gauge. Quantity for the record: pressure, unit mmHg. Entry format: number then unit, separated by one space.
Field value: 120 mmHg
